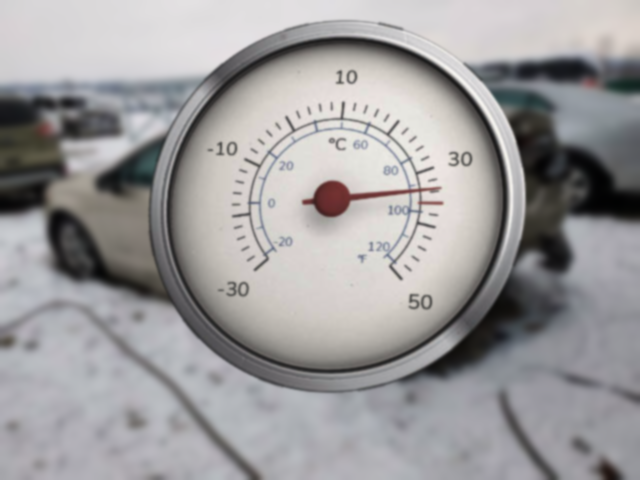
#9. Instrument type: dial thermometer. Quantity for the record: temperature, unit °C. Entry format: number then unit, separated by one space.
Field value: 34 °C
